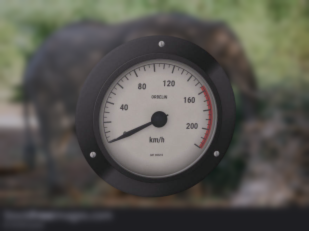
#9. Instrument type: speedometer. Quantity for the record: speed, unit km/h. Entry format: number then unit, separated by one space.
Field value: 0 km/h
